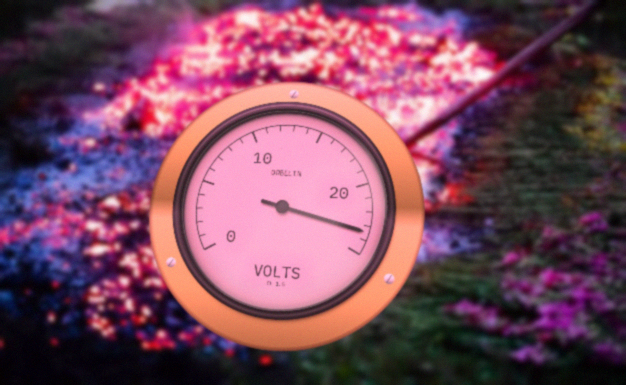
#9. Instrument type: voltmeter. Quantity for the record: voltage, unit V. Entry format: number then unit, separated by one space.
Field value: 23.5 V
